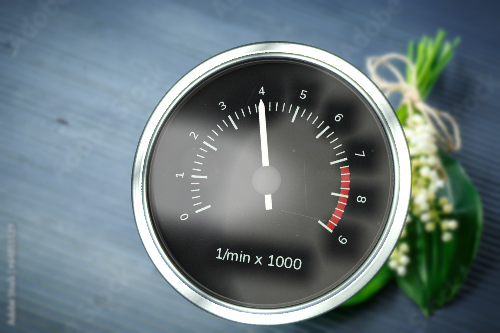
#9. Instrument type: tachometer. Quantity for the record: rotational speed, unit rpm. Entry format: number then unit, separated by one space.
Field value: 4000 rpm
